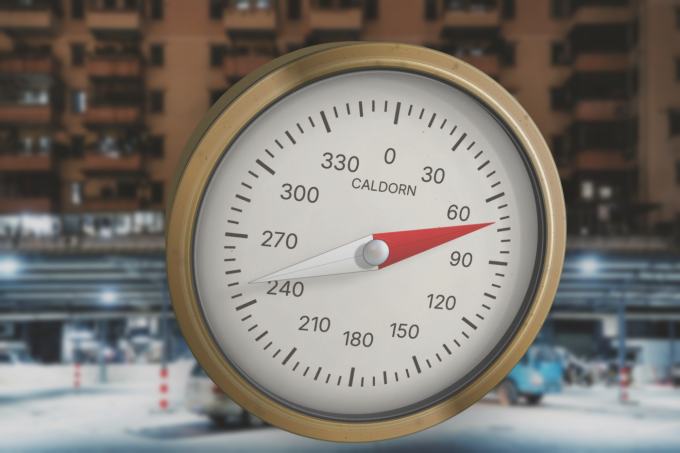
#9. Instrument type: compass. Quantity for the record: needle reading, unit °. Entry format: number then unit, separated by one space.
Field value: 70 °
